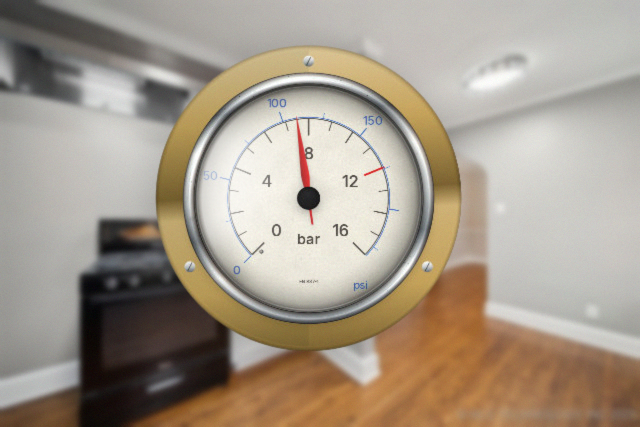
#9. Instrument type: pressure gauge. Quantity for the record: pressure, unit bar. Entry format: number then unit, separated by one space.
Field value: 7.5 bar
